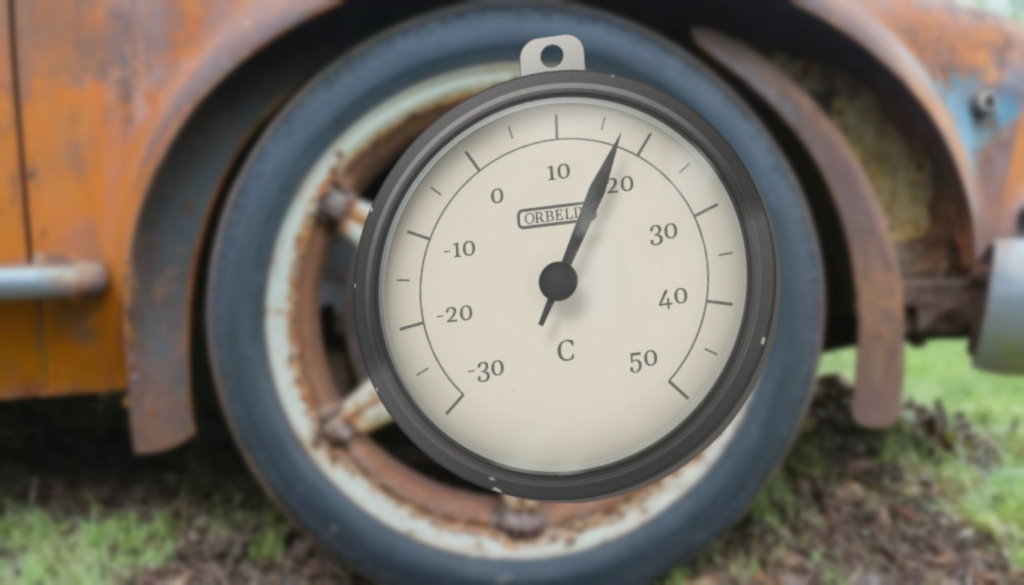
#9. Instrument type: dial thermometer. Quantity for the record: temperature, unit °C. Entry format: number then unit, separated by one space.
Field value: 17.5 °C
